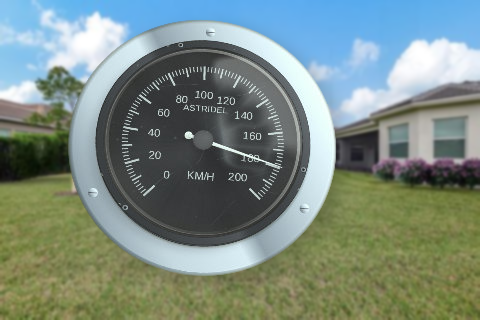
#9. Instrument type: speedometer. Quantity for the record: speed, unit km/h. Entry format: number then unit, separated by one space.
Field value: 180 km/h
